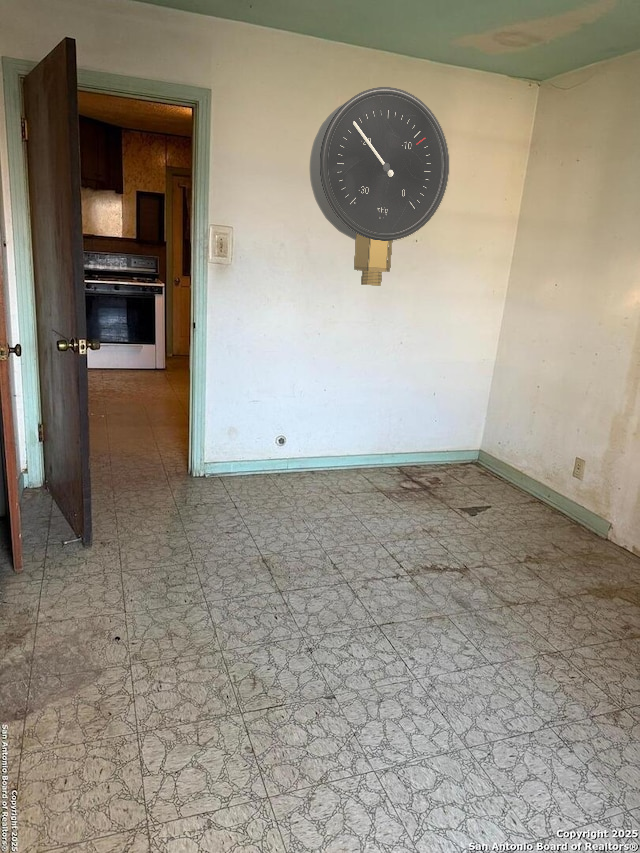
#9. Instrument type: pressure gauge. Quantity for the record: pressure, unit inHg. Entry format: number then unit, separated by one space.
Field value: -20 inHg
